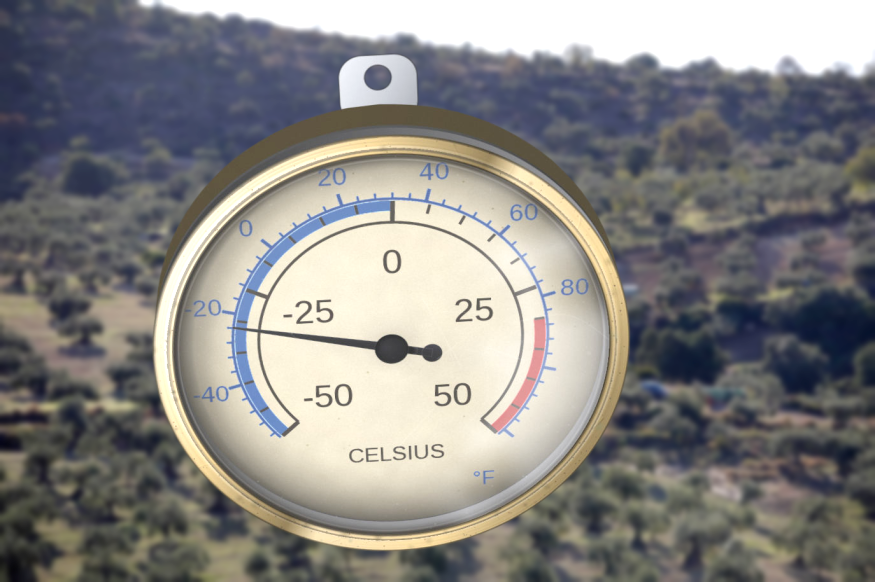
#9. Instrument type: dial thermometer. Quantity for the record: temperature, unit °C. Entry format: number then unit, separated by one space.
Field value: -30 °C
